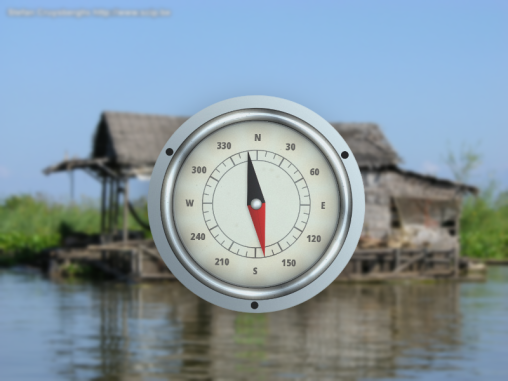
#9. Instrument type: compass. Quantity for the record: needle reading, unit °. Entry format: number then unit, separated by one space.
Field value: 170 °
